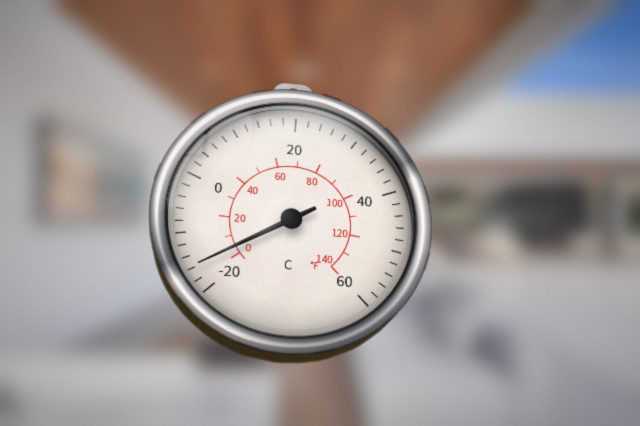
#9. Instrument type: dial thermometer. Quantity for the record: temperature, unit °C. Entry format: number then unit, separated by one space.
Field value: -16 °C
